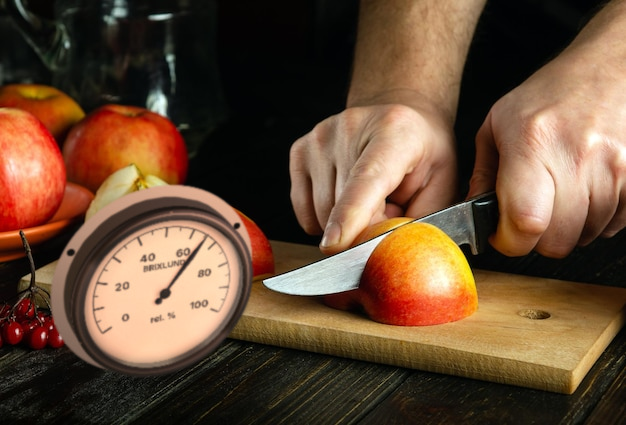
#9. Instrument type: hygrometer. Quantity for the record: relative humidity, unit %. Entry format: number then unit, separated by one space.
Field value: 65 %
